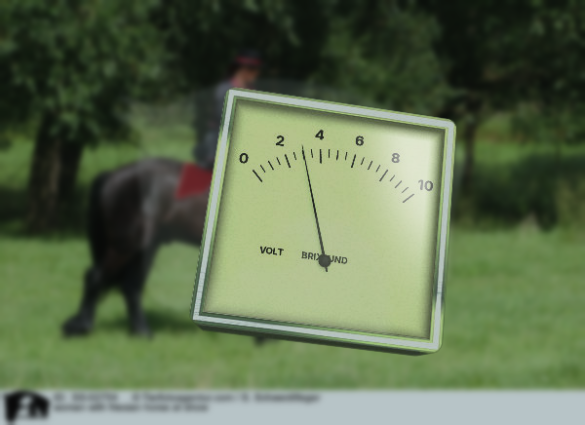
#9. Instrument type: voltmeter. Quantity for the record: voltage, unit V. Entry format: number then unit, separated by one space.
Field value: 3 V
